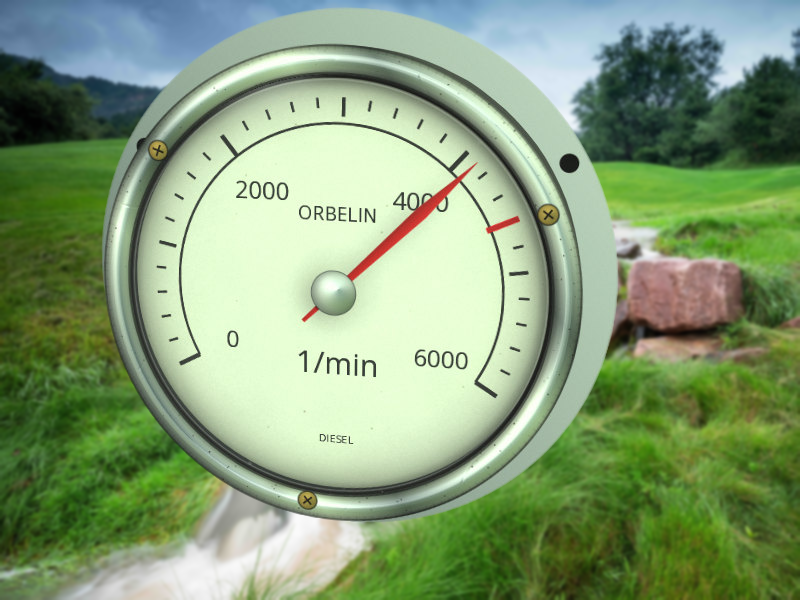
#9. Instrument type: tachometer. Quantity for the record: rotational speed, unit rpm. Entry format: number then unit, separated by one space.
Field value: 4100 rpm
